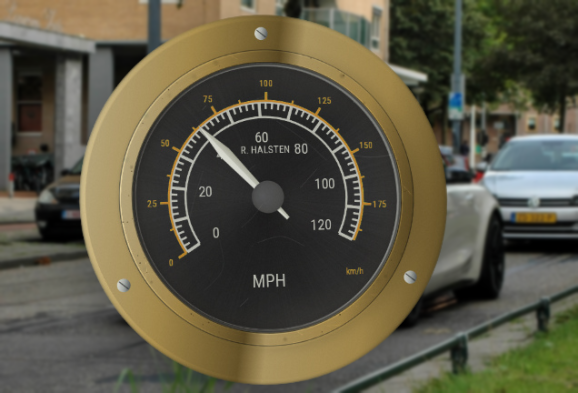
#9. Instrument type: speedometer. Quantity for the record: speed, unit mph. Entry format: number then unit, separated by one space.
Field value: 40 mph
